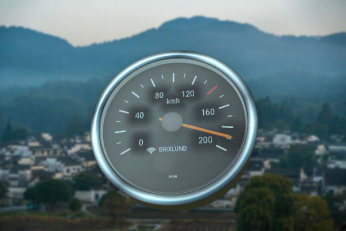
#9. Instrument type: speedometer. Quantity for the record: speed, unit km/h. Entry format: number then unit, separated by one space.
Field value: 190 km/h
